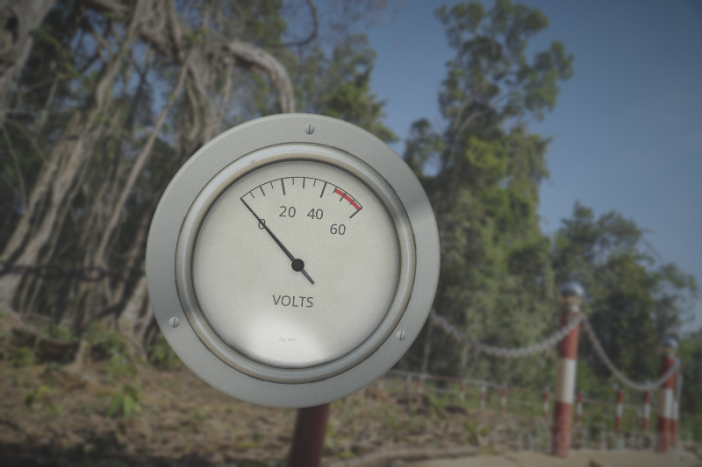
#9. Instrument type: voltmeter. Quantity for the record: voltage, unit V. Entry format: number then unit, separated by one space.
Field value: 0 V
